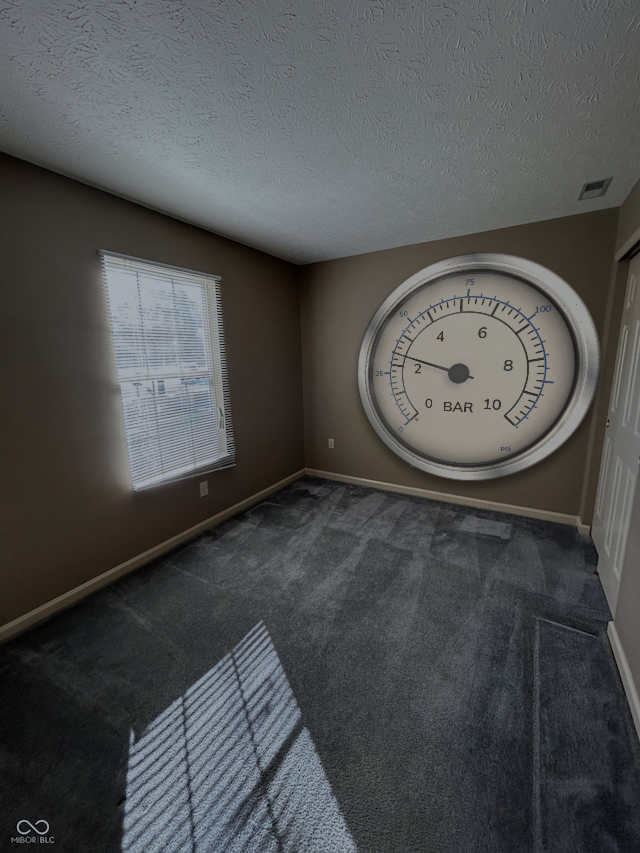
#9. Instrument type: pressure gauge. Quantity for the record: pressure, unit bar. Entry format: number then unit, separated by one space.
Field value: 2.4 bar
